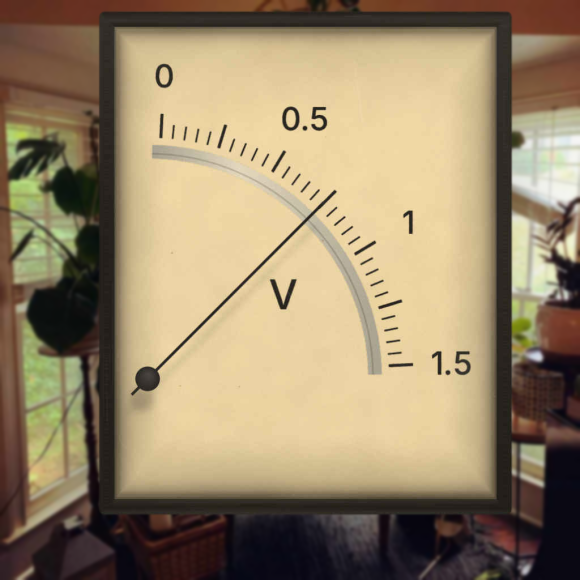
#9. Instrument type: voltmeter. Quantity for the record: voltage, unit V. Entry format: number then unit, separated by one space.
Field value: 0.75 V
